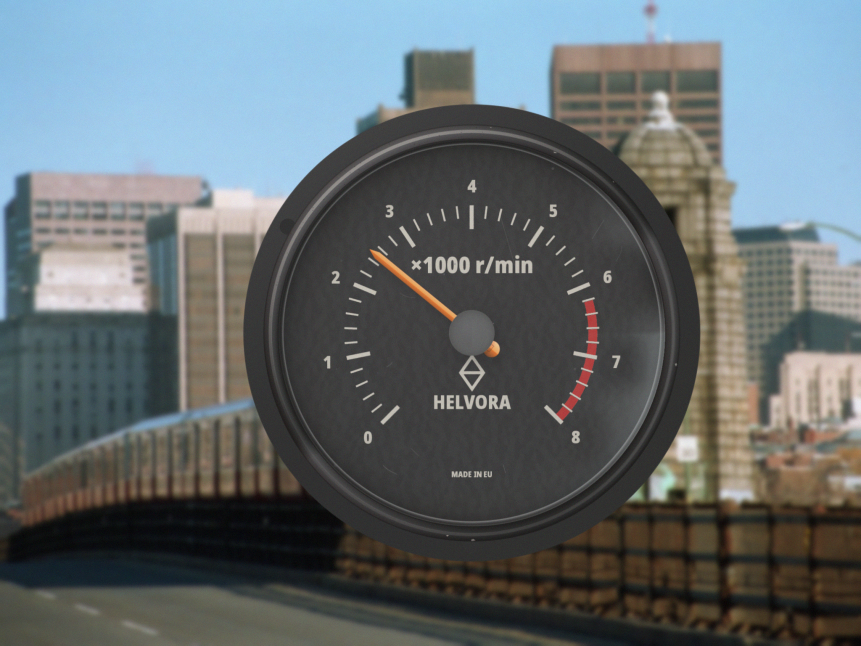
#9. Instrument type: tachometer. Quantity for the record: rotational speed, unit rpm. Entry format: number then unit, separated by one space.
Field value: 2500 rpm
